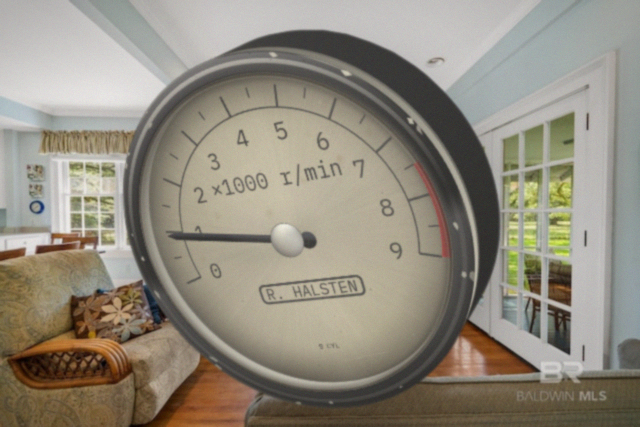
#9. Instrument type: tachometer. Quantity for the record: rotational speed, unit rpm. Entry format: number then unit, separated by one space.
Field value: 1000 rpm
